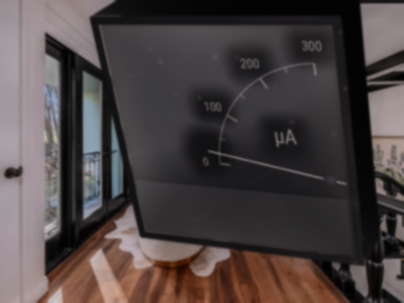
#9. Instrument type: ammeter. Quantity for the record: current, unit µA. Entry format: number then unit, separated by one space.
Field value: 25 µA
